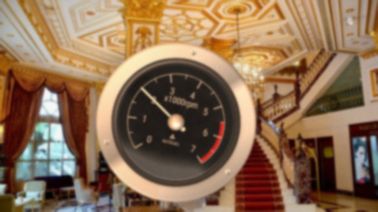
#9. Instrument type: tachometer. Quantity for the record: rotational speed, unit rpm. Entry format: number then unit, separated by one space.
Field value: 2000 rpm
